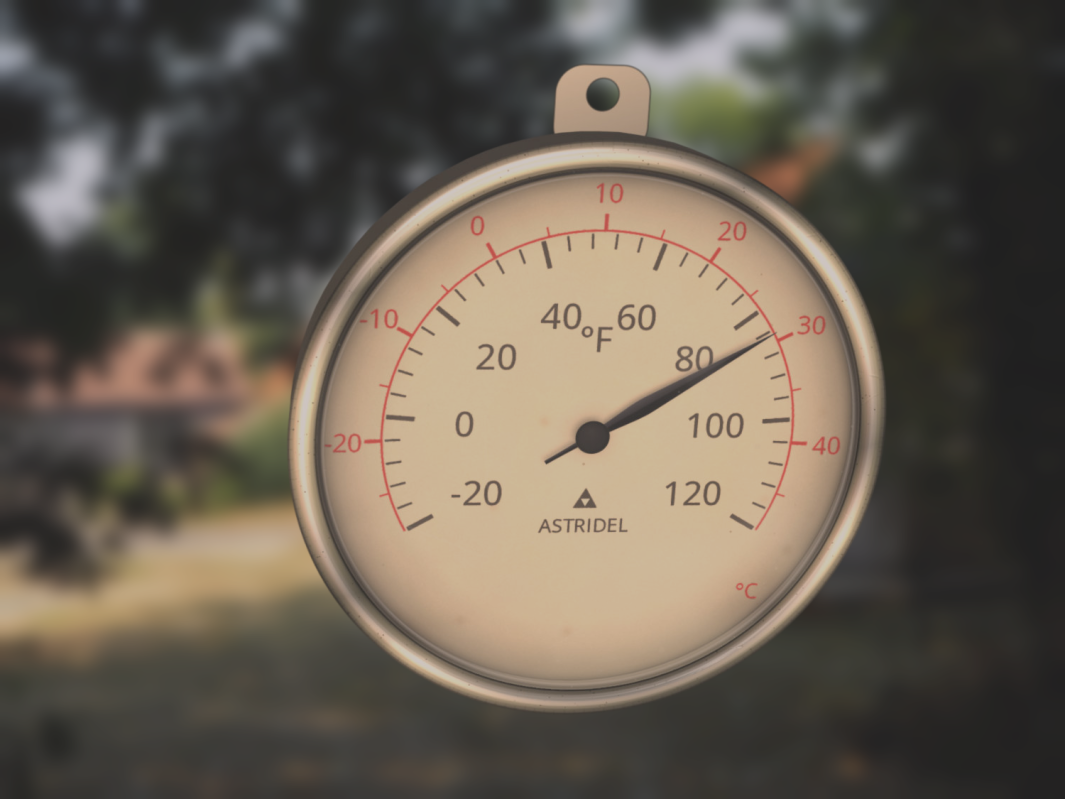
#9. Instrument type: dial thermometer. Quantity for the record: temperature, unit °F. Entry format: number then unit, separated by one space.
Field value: 84 °F
